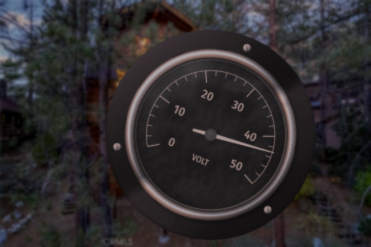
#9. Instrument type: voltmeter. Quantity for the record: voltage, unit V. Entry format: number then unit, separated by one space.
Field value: 43 V
